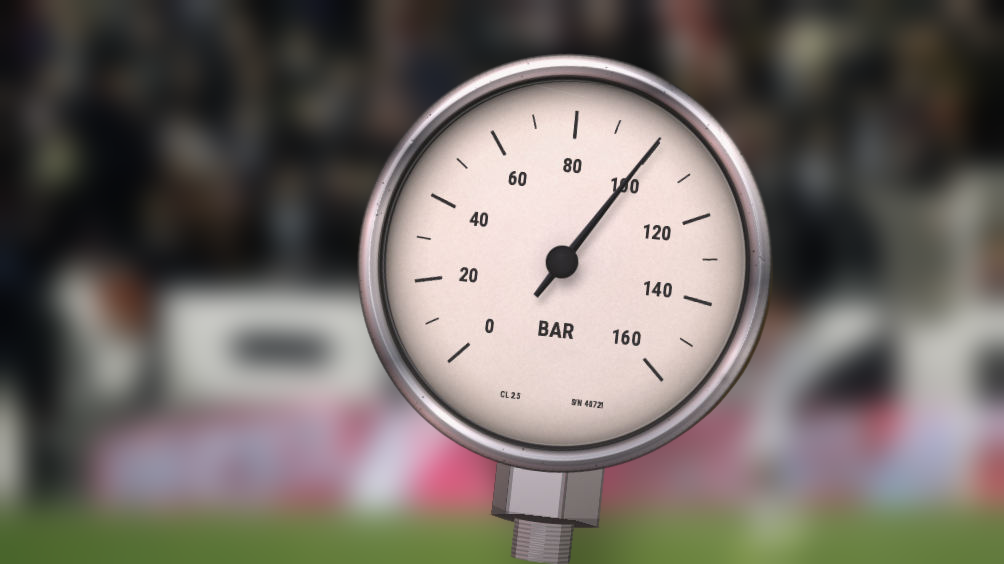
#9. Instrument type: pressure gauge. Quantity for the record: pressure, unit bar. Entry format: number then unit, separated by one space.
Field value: 100 bar
